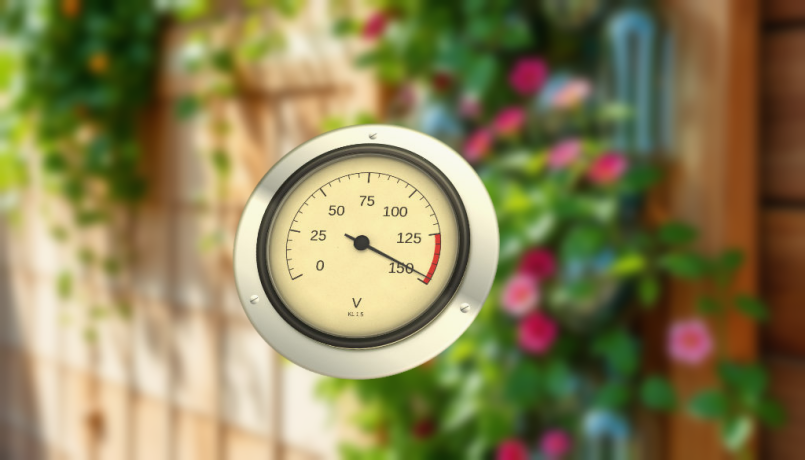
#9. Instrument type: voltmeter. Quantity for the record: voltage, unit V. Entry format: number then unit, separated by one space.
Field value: 147.5 V
